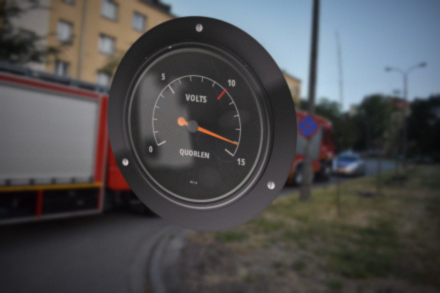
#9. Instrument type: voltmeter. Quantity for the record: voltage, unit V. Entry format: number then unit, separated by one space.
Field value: 14 V
